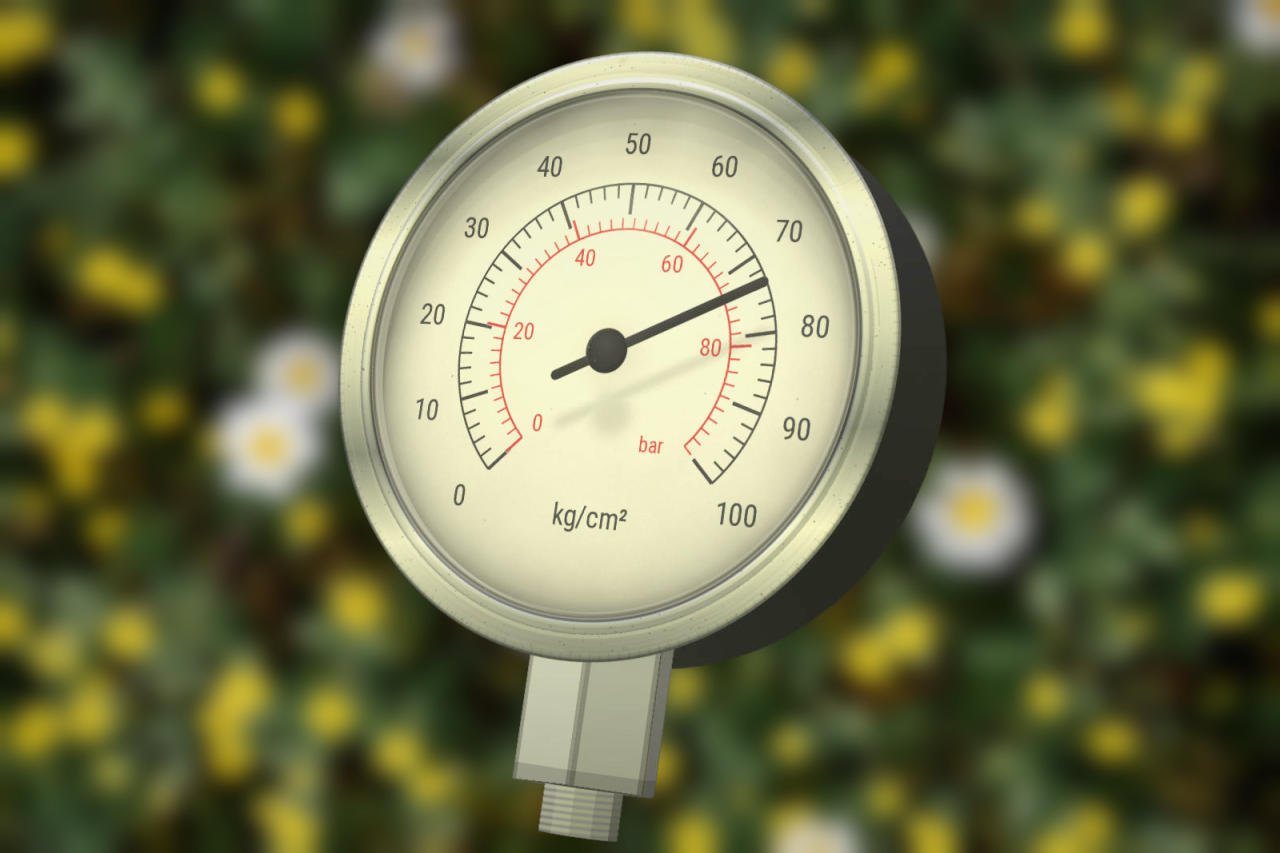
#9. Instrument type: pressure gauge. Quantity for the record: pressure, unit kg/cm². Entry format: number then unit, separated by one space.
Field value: 74 kg/cm²
